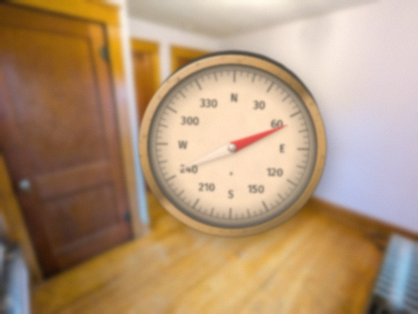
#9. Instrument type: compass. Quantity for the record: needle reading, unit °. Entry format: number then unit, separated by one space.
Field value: 65 °
